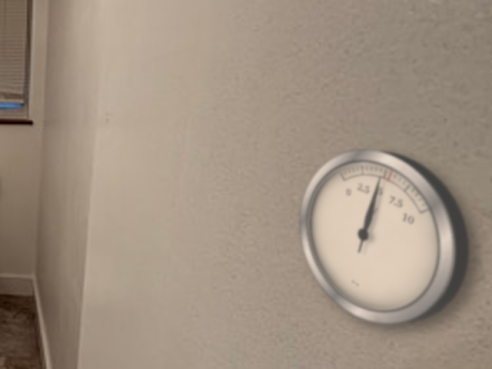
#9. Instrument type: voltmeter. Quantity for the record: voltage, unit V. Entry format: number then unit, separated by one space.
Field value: 5 V
